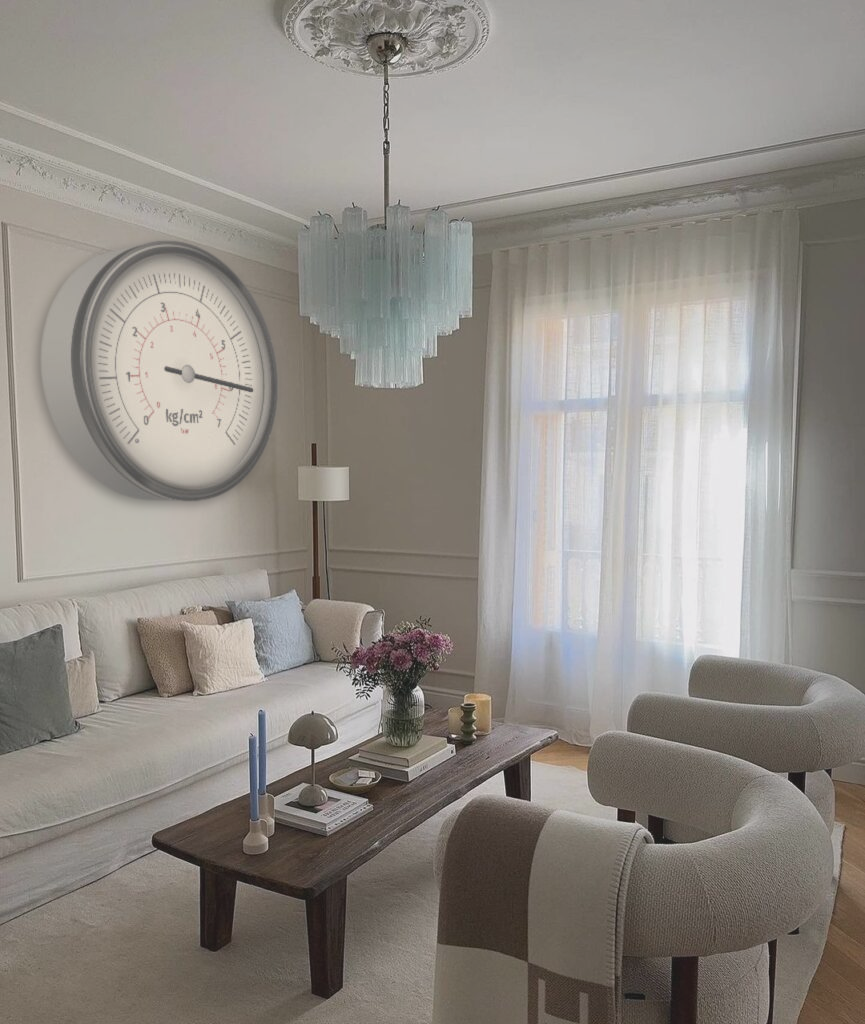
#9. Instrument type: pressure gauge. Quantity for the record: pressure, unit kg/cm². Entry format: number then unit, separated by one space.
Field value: 6 kg/cm²
